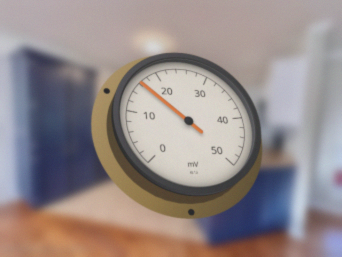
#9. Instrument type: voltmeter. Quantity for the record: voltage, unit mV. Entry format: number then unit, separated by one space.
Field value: 16 mV
